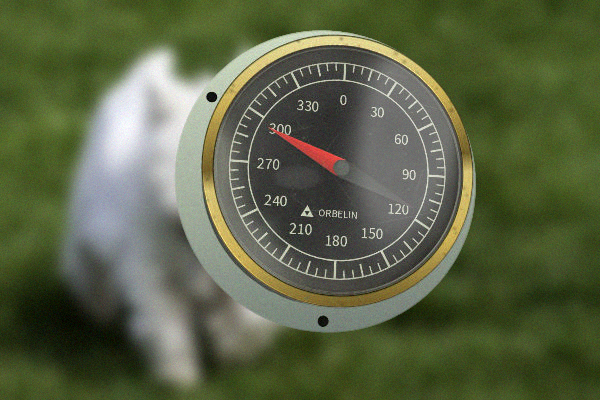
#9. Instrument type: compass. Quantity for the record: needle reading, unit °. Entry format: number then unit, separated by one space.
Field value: 295 °
